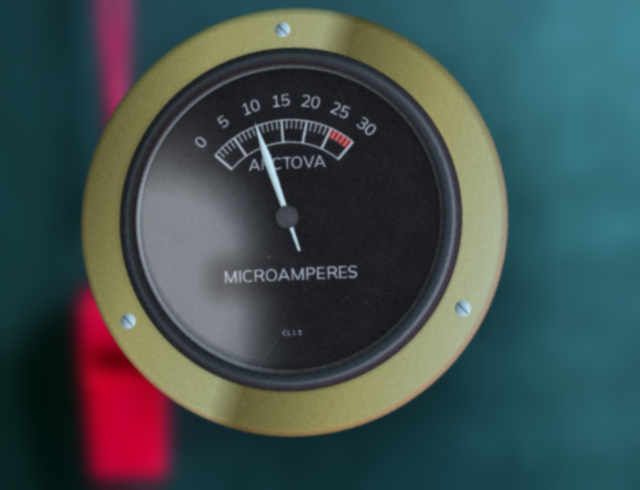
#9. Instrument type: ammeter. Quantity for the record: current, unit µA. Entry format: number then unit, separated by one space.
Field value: 10 µA
